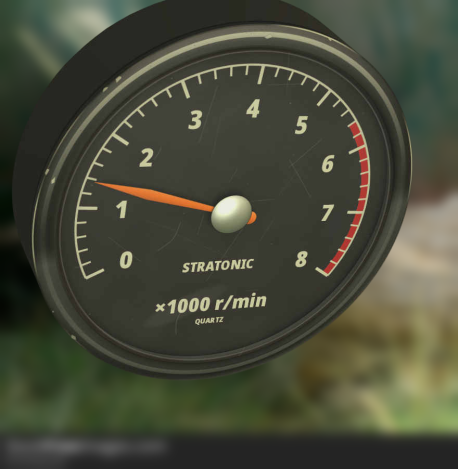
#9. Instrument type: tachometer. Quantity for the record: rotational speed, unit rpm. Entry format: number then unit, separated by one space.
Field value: 1400 rpm
